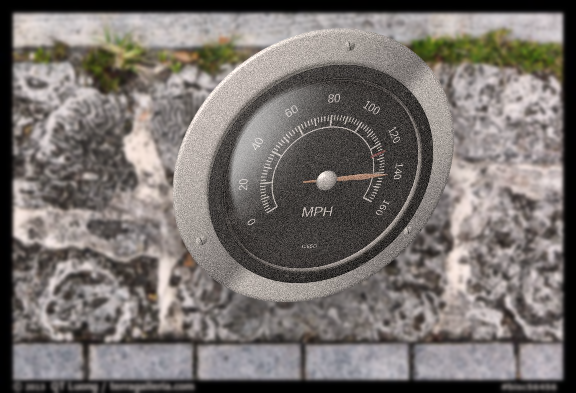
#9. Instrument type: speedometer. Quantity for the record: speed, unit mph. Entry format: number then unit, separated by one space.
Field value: 140 mph
